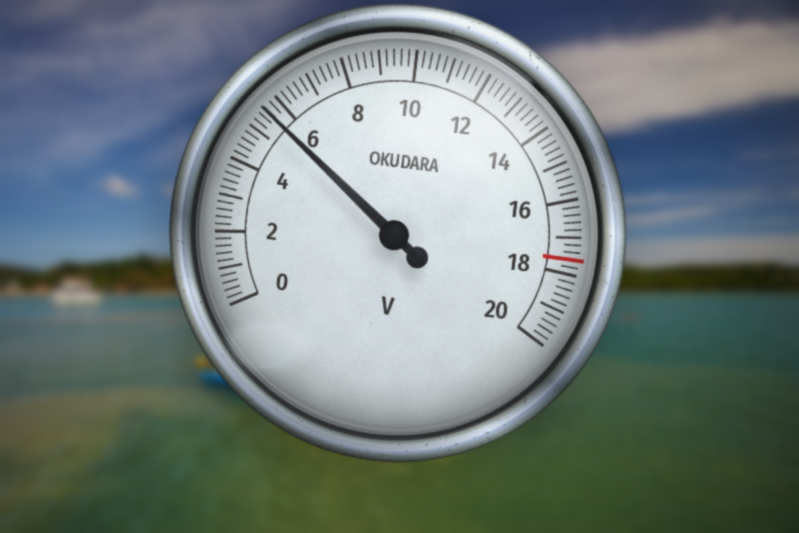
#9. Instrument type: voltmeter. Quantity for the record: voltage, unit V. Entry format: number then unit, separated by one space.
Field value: 5.6 V
